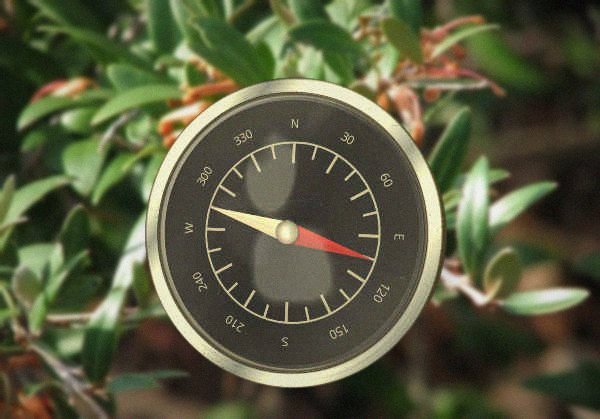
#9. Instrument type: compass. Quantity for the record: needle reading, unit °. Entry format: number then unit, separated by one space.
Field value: 105 °
